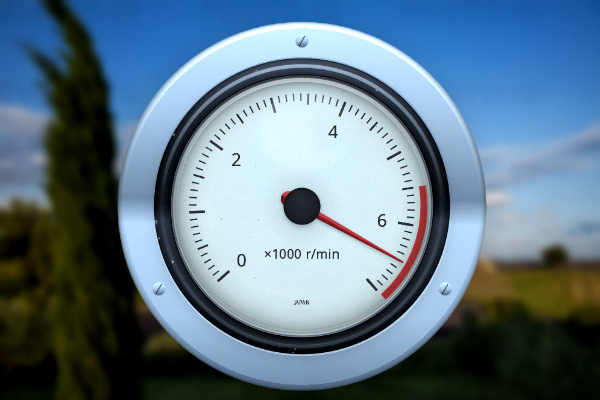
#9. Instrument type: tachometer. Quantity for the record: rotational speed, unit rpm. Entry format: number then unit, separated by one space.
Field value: 6500 rpm
